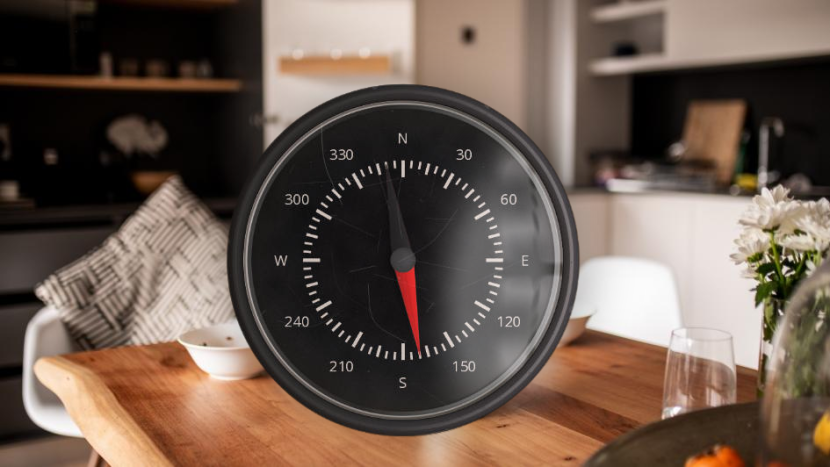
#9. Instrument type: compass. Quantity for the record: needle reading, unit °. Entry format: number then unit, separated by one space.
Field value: 170 °
